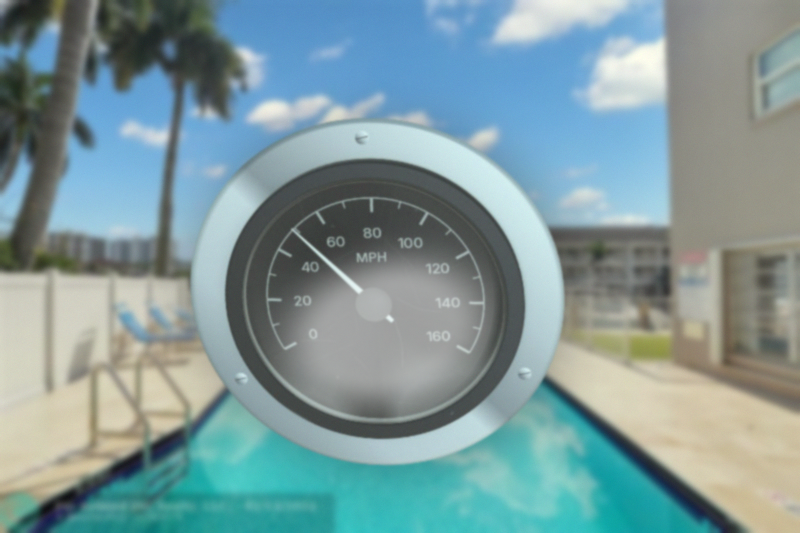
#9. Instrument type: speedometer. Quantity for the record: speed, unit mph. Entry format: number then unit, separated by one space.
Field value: 50 mph
